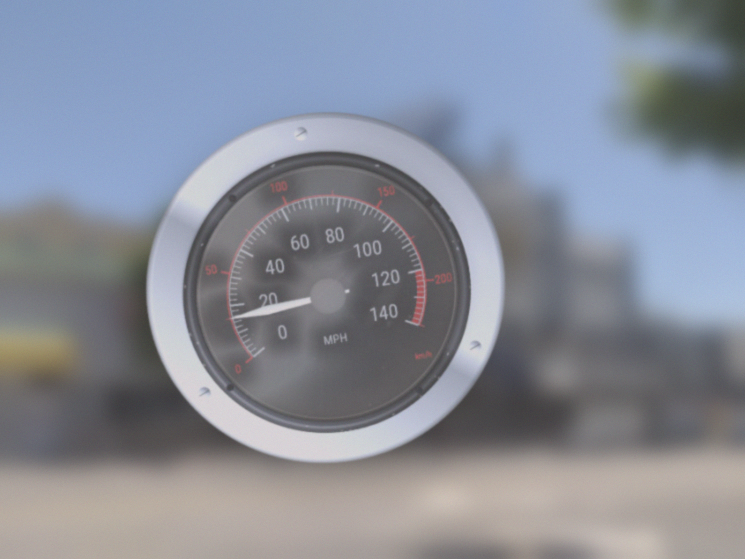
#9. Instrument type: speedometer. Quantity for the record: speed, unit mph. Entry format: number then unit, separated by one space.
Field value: 16 mph
